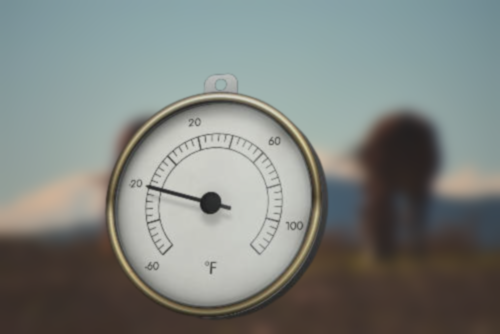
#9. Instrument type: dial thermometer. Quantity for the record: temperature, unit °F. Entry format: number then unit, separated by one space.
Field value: -20 °F
